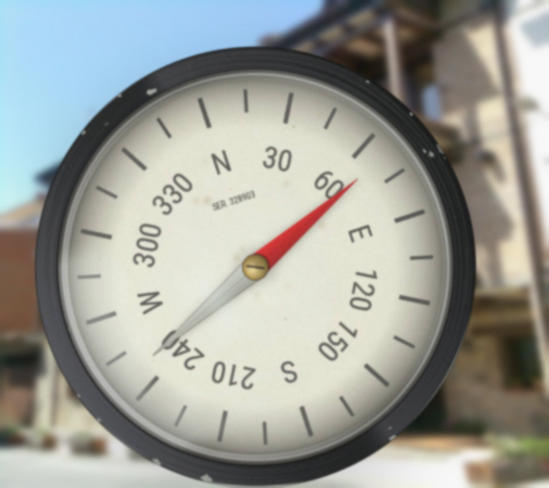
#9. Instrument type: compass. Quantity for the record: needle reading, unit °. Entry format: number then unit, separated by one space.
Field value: 67.5 °
